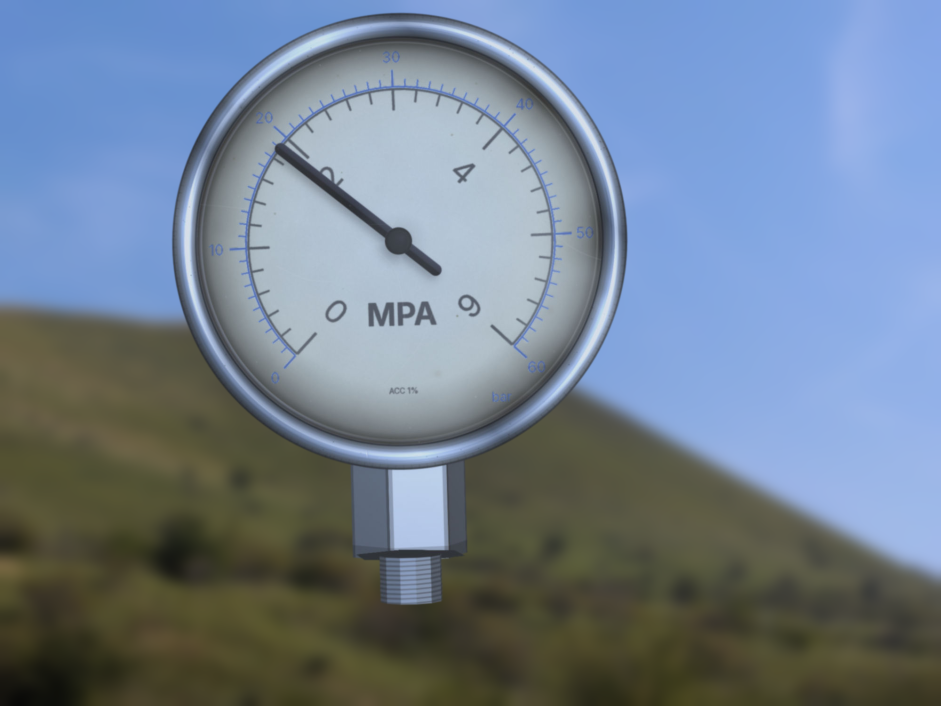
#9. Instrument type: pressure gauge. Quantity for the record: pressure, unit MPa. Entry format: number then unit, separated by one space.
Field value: 1.9 MPa
